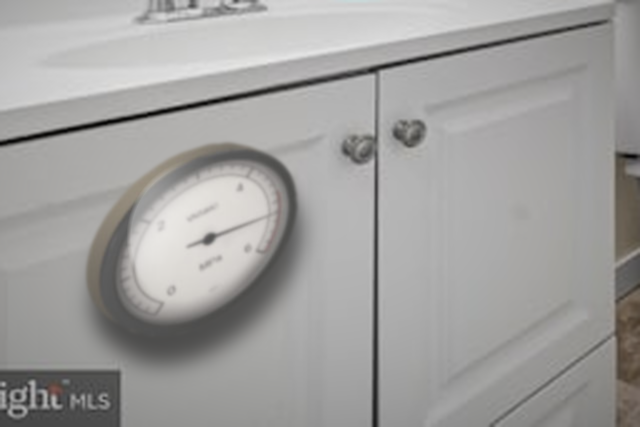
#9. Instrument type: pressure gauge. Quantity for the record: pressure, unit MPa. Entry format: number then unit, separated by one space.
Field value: 5.2 MPa
